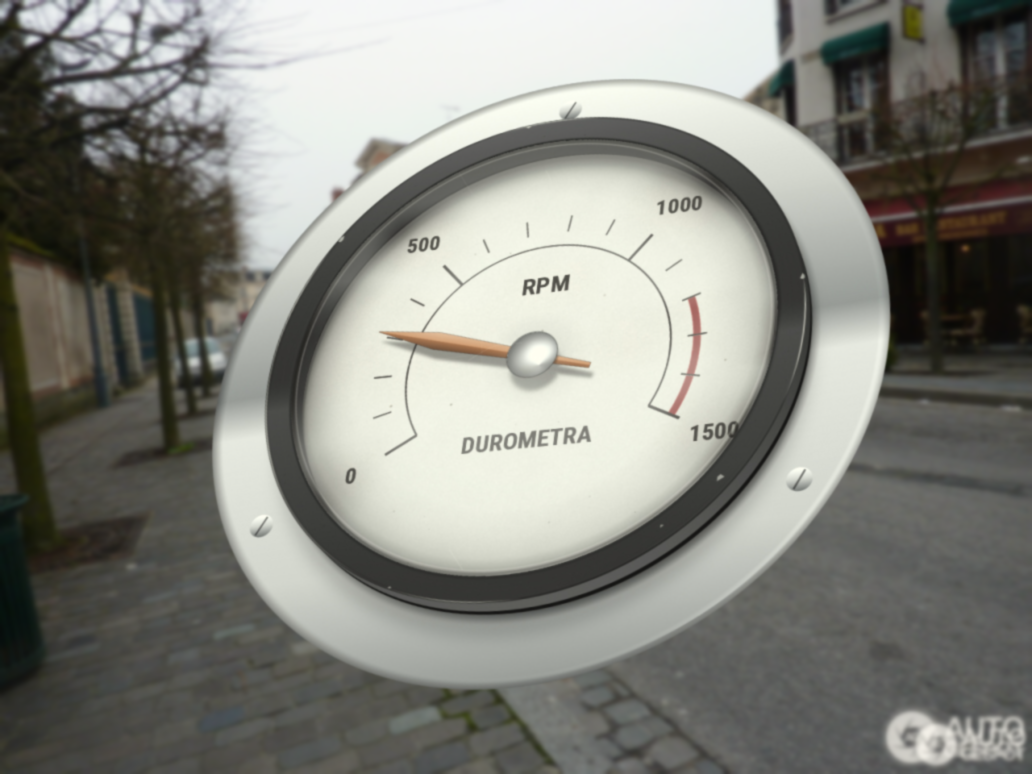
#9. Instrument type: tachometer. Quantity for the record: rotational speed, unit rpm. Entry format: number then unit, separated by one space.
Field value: 300 rpm
